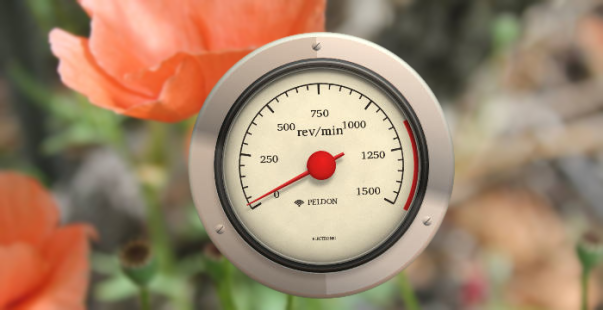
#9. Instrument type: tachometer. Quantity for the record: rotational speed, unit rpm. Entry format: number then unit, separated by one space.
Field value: 25 rpm
